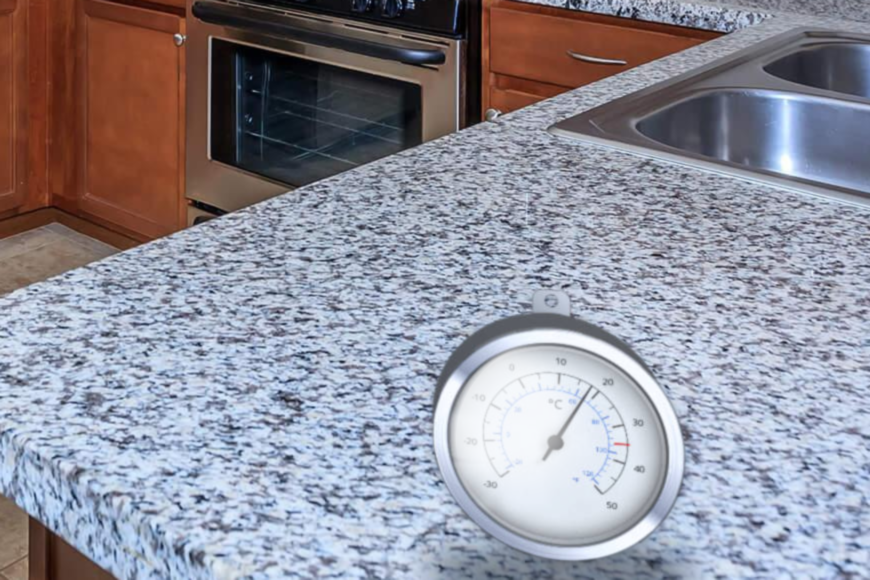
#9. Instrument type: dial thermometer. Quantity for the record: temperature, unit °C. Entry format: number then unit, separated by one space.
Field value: 17.5 °C
